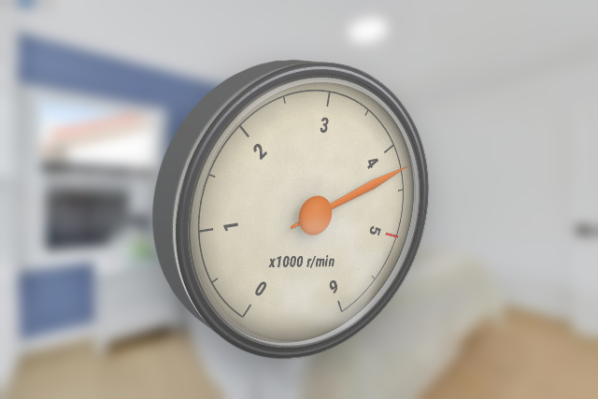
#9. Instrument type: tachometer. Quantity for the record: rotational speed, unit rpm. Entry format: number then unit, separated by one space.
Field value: 4250 rpm
